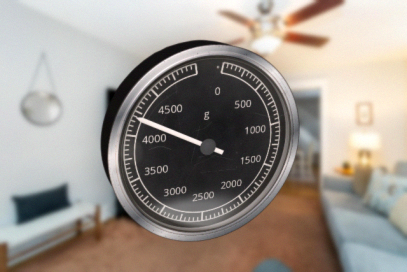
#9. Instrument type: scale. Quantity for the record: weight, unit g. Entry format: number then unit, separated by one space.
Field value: 4200 g
